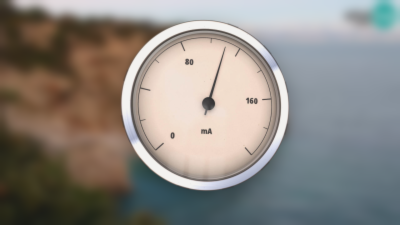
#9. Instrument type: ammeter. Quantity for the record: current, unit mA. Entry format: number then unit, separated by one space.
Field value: 110 mA
